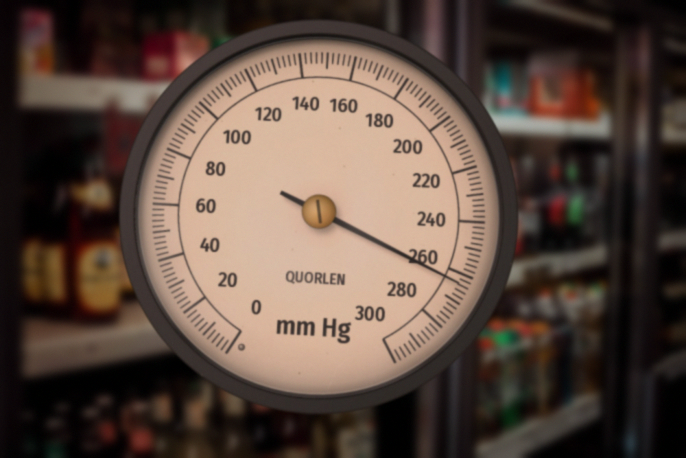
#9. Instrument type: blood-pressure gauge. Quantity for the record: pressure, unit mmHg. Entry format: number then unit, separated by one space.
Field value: 264 mmHg
